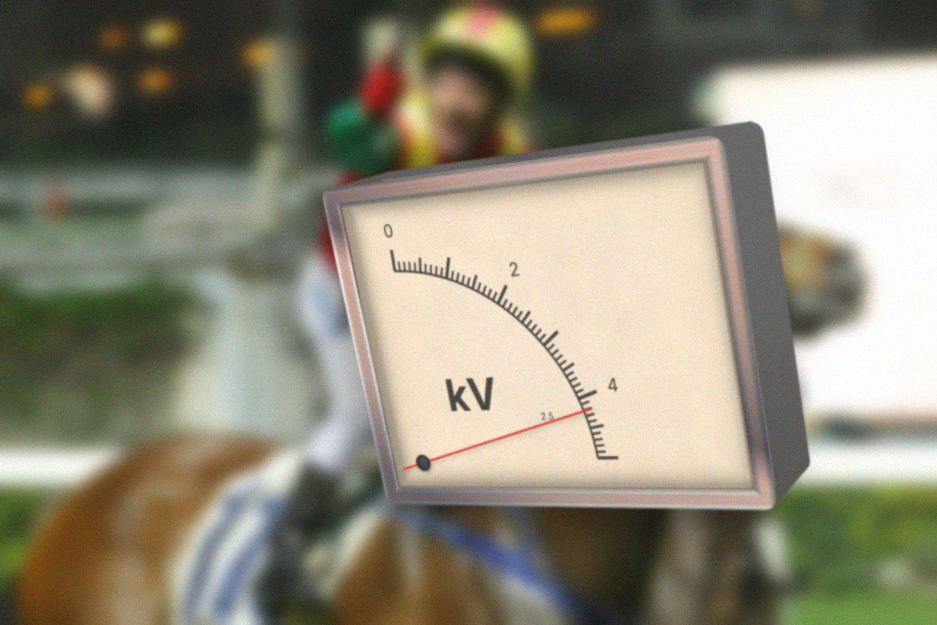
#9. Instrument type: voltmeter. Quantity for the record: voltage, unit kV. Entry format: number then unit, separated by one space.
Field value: 4.2 kV
